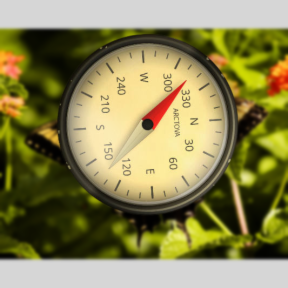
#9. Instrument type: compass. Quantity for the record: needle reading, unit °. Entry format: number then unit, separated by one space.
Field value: 315 °
